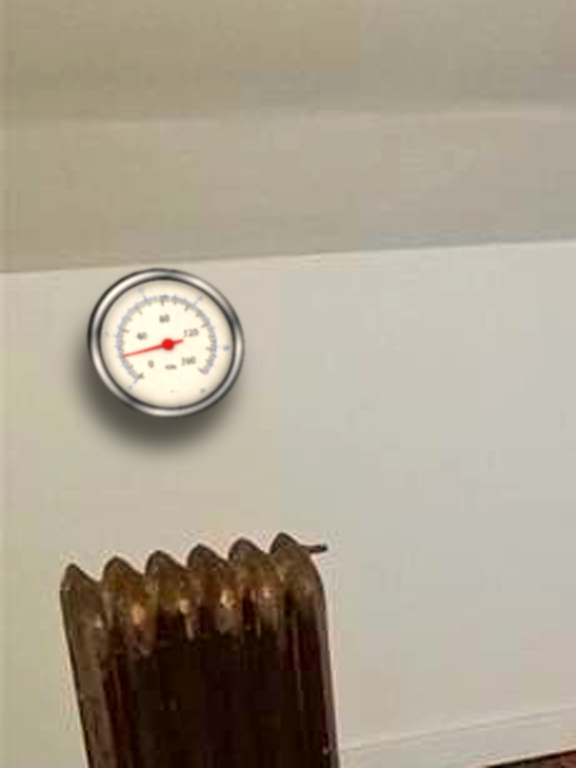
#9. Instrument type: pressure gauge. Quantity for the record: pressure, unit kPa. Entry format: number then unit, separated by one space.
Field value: 20 kPa
